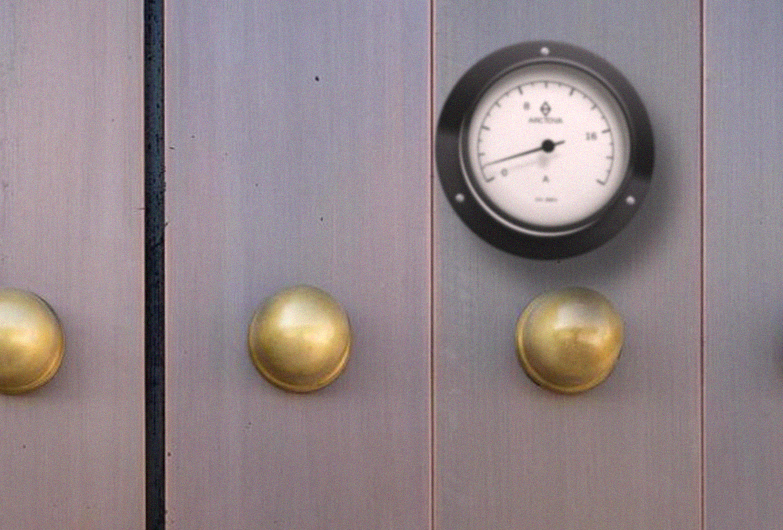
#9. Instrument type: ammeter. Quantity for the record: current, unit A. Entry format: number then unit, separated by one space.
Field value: 1 A
